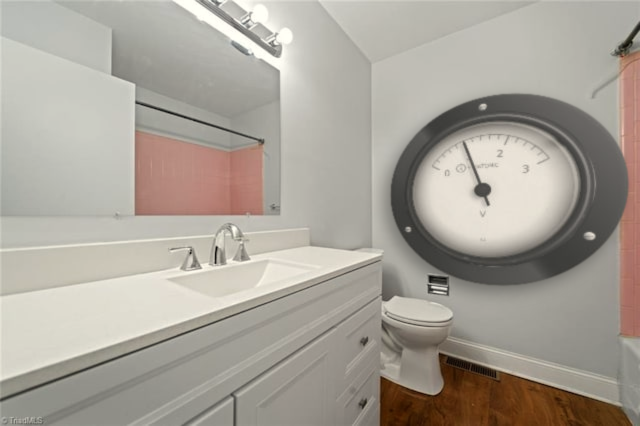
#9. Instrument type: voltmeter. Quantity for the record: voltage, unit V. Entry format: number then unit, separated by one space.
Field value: 1 V
